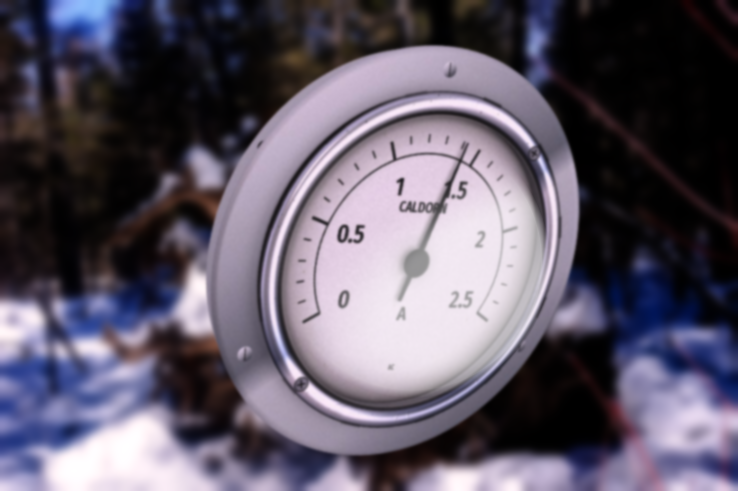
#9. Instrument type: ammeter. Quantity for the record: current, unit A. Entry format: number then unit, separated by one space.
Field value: 1.4 A
